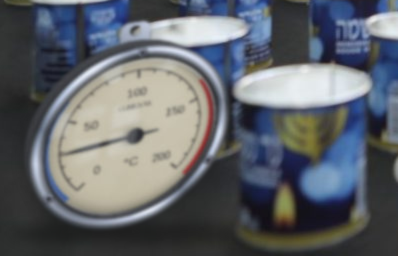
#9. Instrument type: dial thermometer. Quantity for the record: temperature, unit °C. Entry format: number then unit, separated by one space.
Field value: 30 °C
